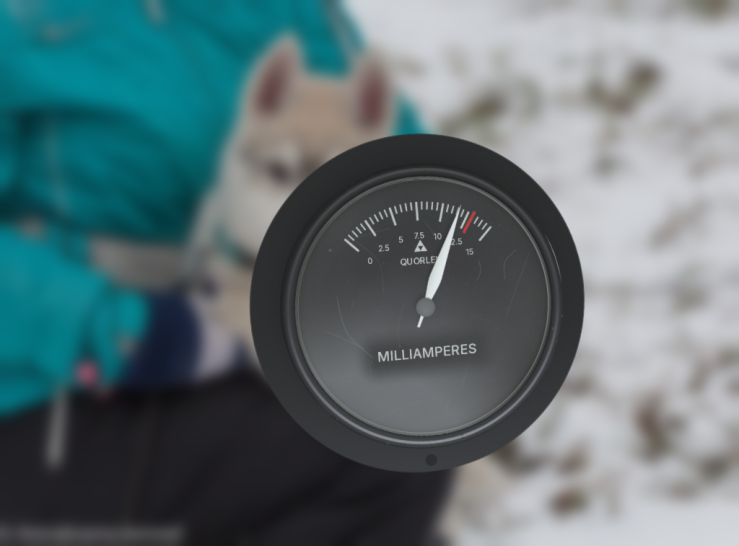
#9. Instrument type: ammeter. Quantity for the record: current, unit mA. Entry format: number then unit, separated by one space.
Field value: 11.5 mA
